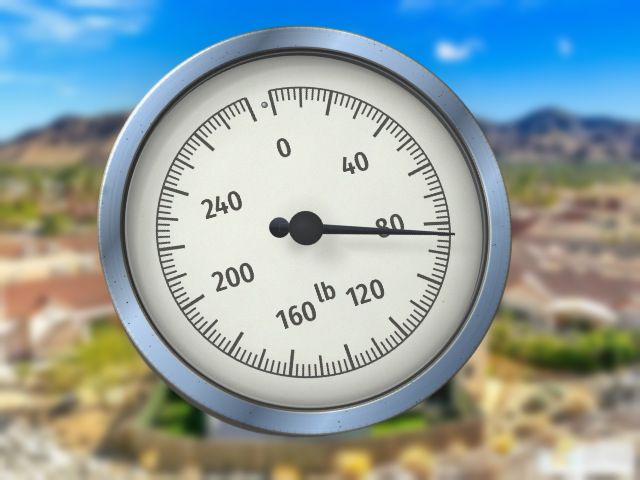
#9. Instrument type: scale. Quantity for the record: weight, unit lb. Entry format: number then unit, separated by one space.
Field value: 84 lb
